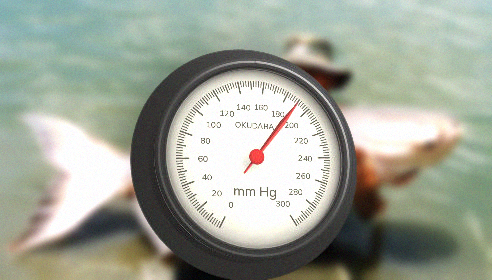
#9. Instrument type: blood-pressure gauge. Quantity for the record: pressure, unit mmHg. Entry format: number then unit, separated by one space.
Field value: 190 mmHg
